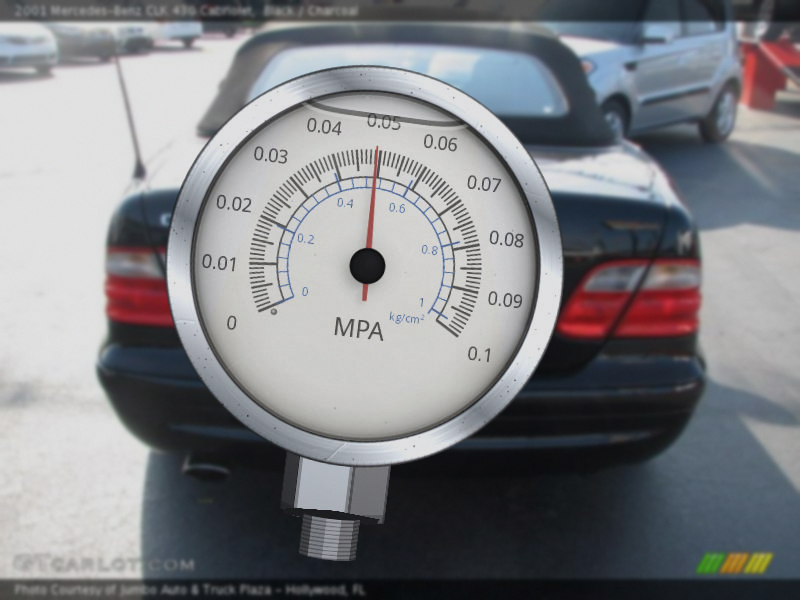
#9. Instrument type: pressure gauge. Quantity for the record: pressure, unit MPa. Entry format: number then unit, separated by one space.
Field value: 0.049 MPa
